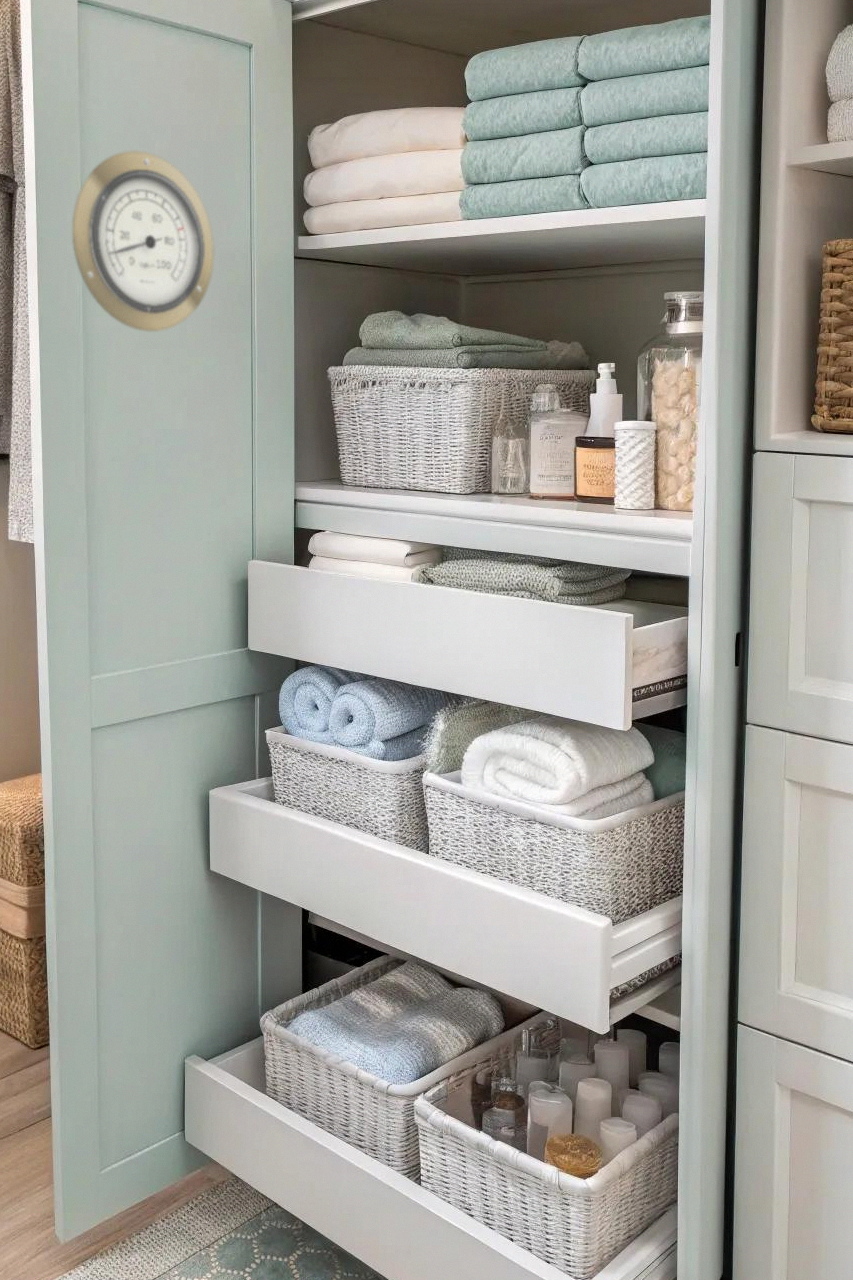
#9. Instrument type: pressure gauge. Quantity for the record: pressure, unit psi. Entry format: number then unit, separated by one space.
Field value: 10 psi
